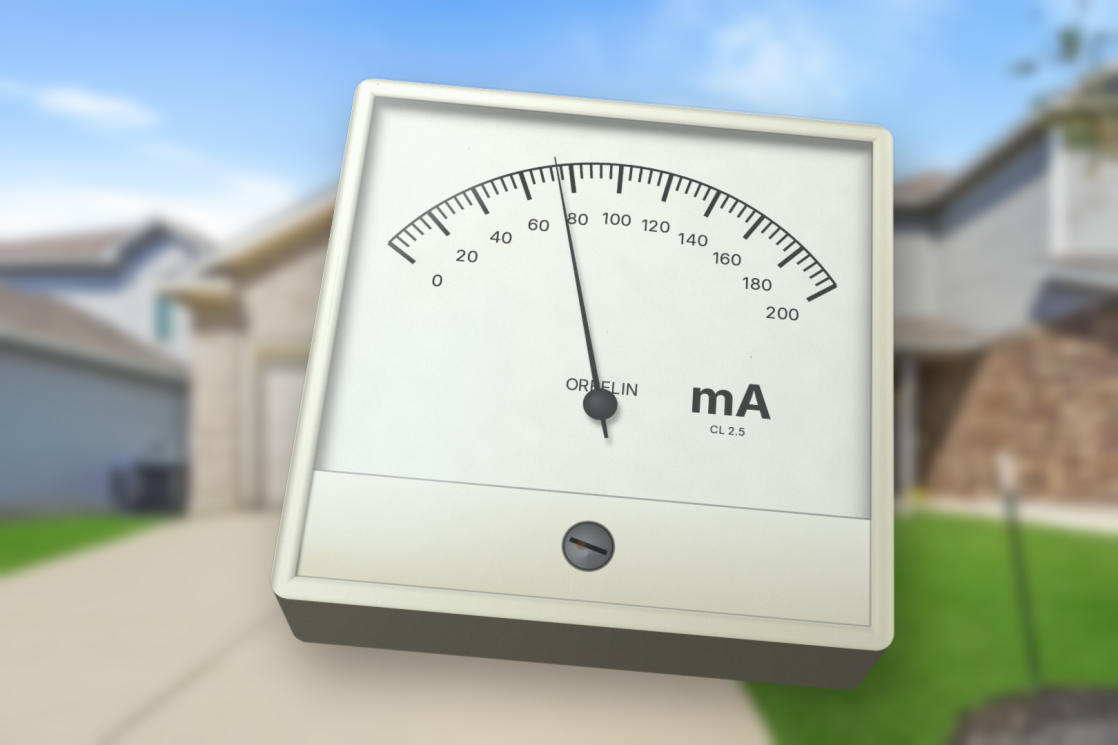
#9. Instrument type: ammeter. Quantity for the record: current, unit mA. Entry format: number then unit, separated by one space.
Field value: 74 mA
